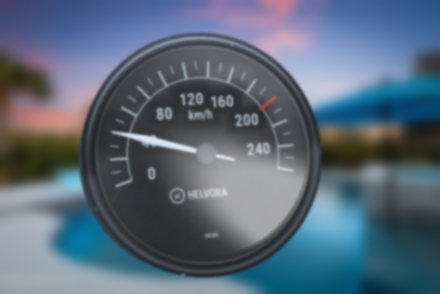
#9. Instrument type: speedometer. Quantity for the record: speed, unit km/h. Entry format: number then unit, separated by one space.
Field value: 40 km/h
